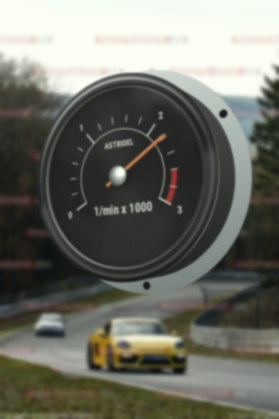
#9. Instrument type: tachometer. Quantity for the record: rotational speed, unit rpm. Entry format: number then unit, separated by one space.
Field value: 2200 rpm
